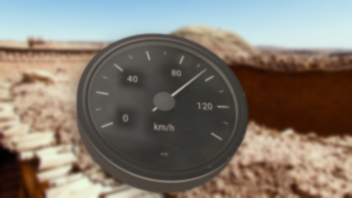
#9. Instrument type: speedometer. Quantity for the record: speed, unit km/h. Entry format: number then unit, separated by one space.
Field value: 95 km/h
